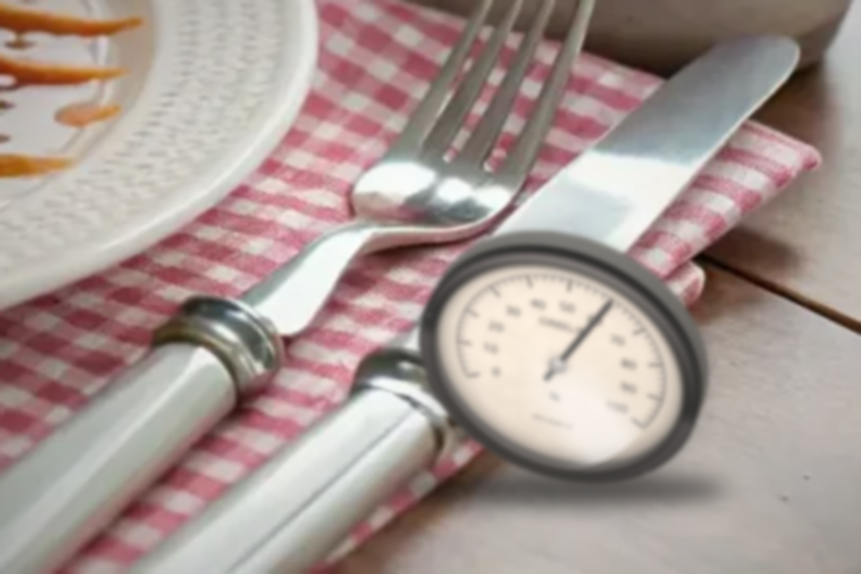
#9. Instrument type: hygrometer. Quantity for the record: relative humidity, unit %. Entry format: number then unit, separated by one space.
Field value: 60 %
